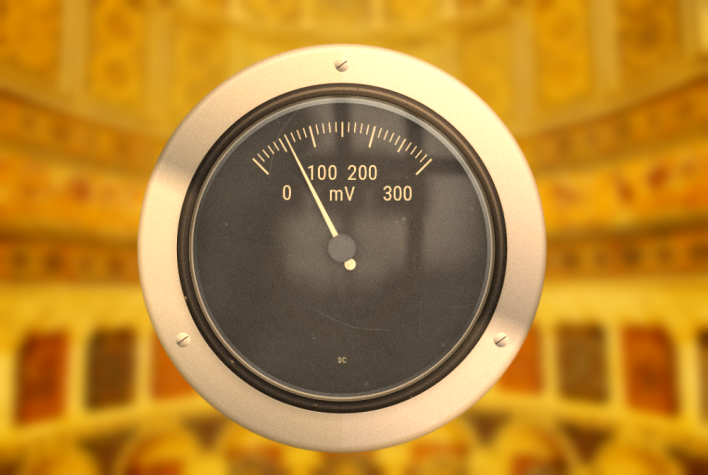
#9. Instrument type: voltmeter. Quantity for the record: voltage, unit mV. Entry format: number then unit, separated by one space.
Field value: 60 mV
